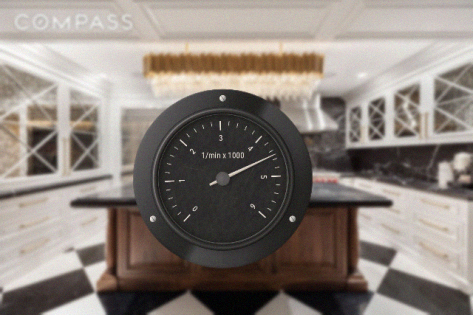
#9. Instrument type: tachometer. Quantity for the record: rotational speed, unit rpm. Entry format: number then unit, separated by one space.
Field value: 4500 rpm
